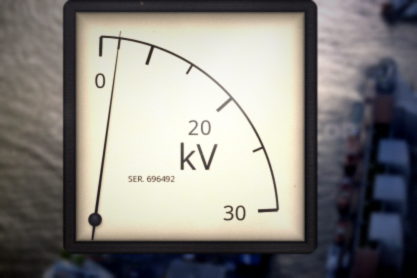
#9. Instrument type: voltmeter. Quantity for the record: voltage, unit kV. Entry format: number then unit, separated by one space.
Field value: 5 kV
